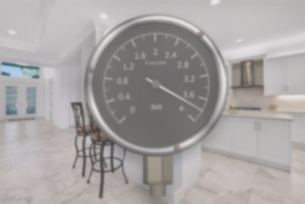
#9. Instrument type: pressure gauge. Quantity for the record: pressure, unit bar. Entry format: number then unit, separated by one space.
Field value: 3.8 bar
